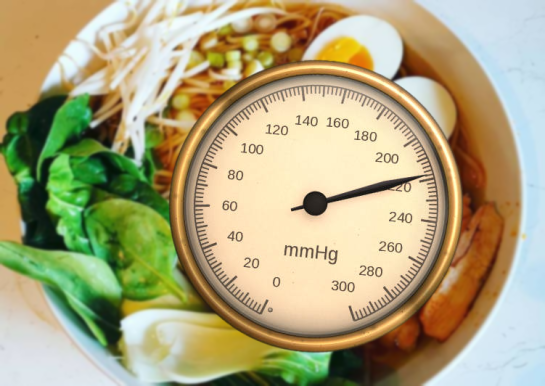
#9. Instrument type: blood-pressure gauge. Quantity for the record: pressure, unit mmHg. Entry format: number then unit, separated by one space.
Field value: 218 mmHg
